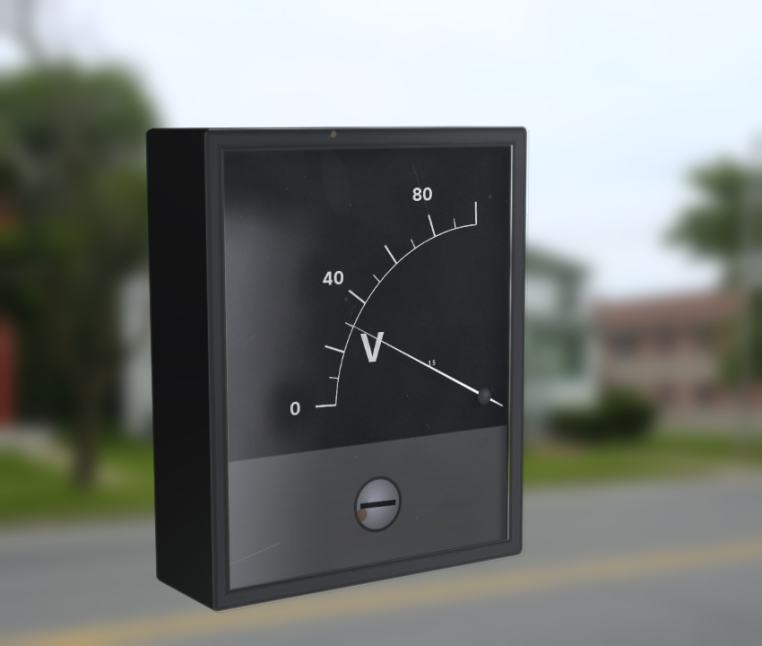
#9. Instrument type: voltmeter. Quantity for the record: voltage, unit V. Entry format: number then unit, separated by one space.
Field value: 30 V
